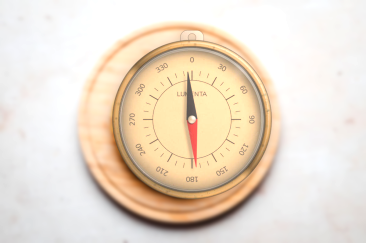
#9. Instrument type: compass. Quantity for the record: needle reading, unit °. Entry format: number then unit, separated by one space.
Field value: 175 °
